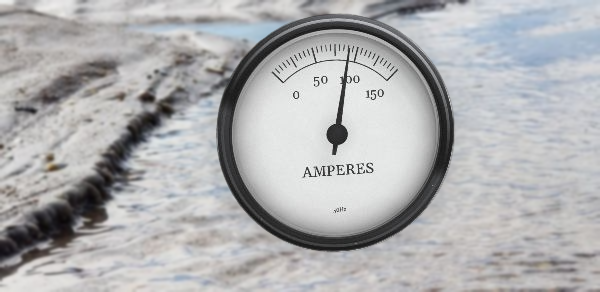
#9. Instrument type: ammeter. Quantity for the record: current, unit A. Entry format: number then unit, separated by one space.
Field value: 90 A
